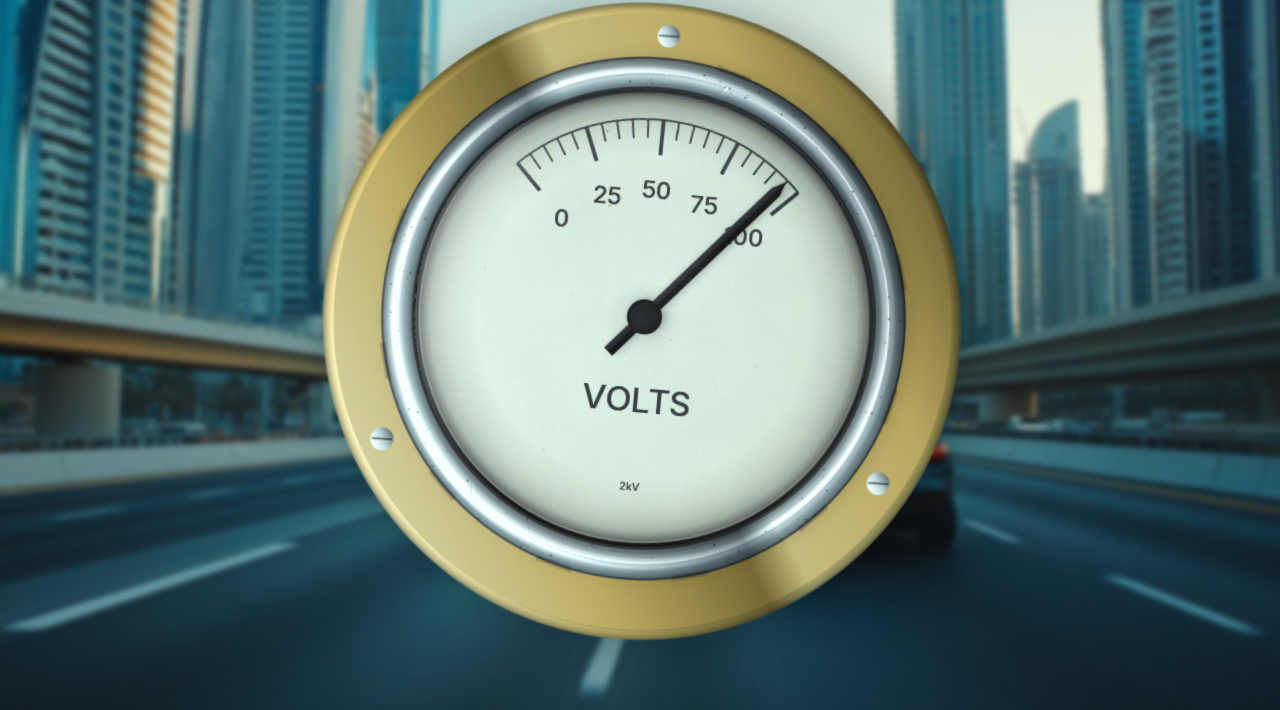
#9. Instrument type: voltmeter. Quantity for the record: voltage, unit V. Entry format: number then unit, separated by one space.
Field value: 95 V
